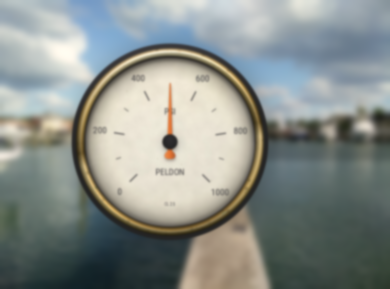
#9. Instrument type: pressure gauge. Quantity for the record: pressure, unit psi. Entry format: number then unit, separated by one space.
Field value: 500 psi
